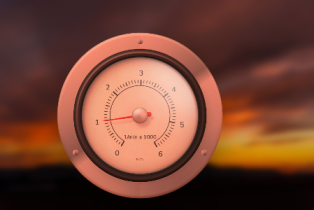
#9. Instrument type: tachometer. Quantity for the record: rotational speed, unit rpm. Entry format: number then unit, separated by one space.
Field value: 1000 rpm
